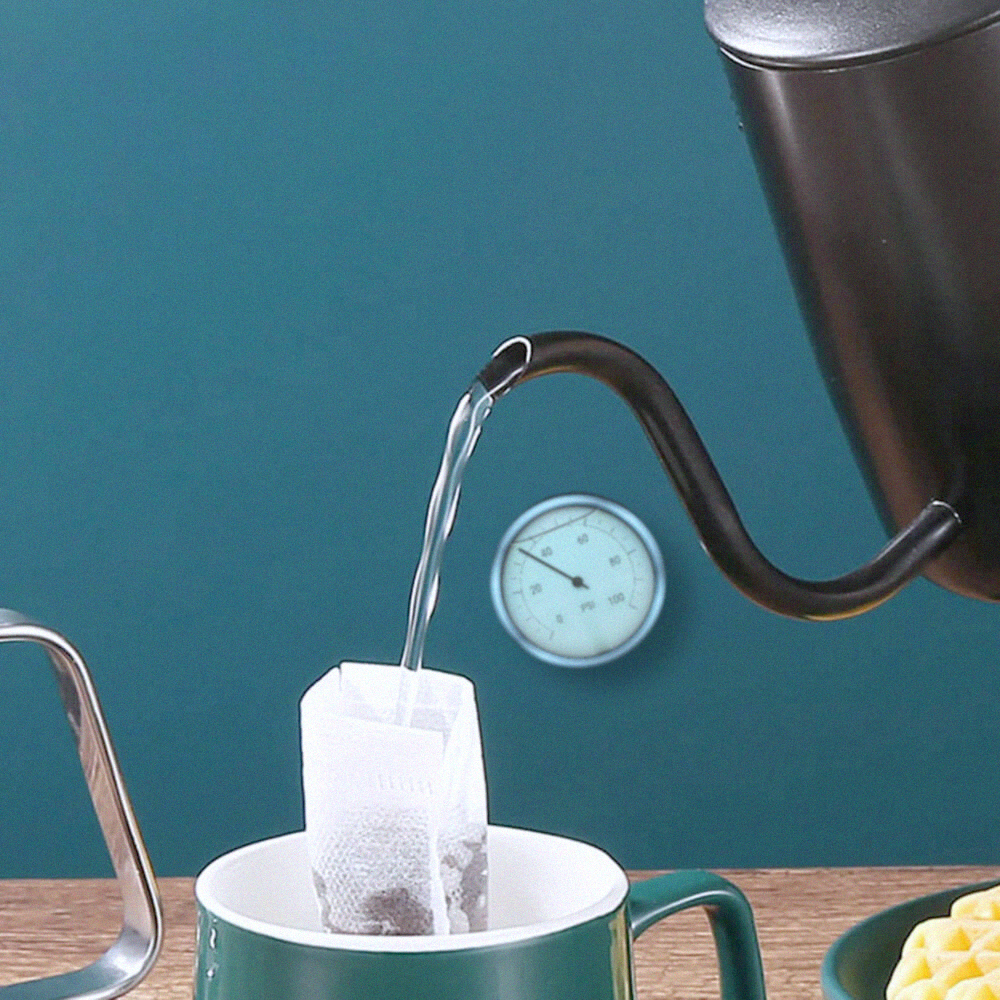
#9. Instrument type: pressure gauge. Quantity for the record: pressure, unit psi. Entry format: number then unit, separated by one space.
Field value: 35 psi
